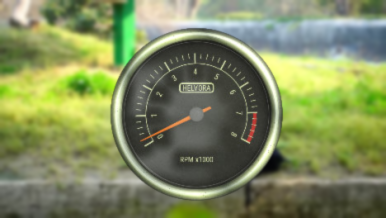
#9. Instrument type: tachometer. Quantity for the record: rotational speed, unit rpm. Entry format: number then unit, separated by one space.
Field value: 200 rpm
